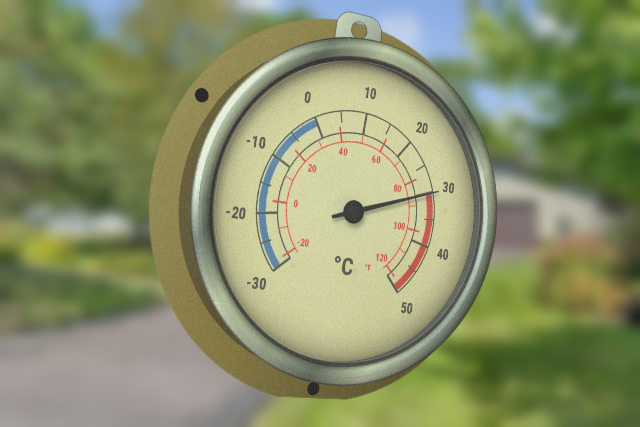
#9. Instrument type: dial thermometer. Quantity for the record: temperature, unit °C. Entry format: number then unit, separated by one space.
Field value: 30 °C
